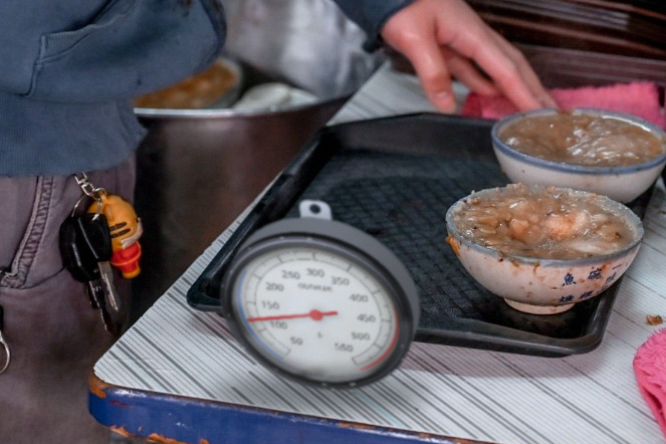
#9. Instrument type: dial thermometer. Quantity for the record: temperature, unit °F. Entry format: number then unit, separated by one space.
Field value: 125 °F
